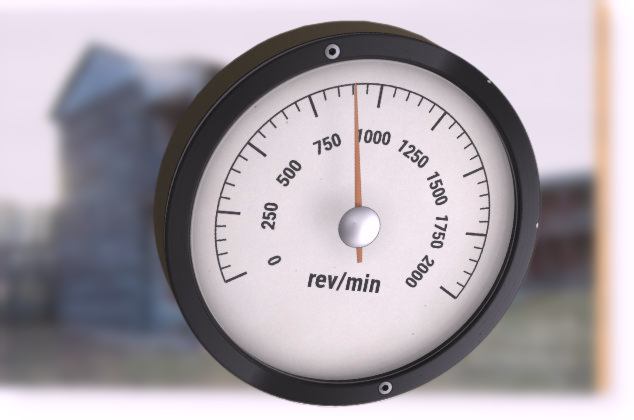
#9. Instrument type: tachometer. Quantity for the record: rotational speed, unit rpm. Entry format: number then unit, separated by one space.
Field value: 900 rpm
